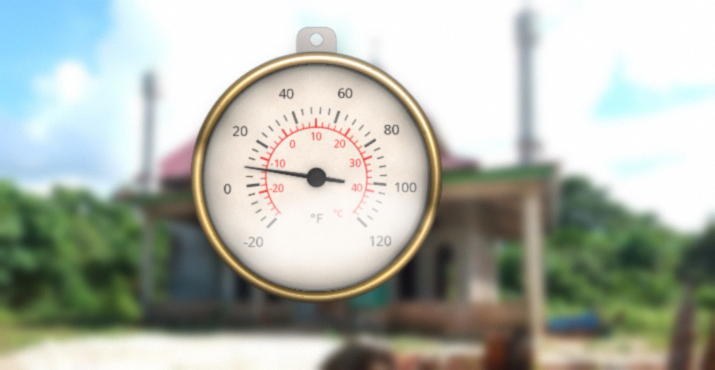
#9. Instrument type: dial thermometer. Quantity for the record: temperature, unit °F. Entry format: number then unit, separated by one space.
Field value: 8 °F
